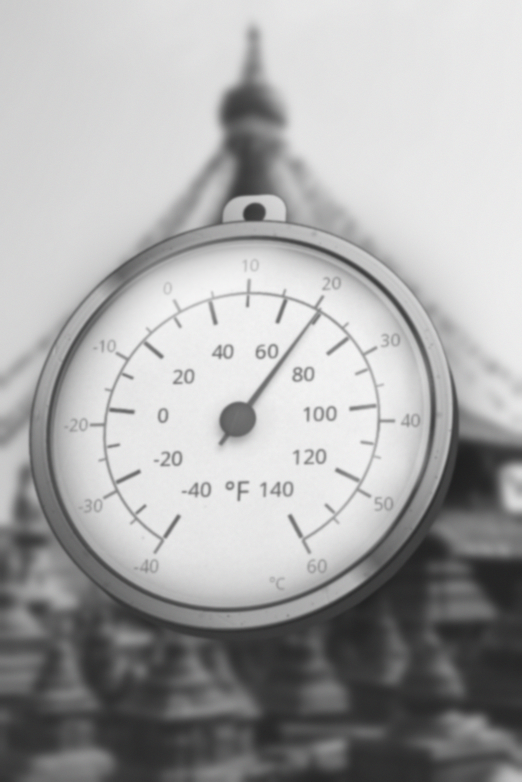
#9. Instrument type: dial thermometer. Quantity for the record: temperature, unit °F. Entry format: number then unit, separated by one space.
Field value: 70 °F
